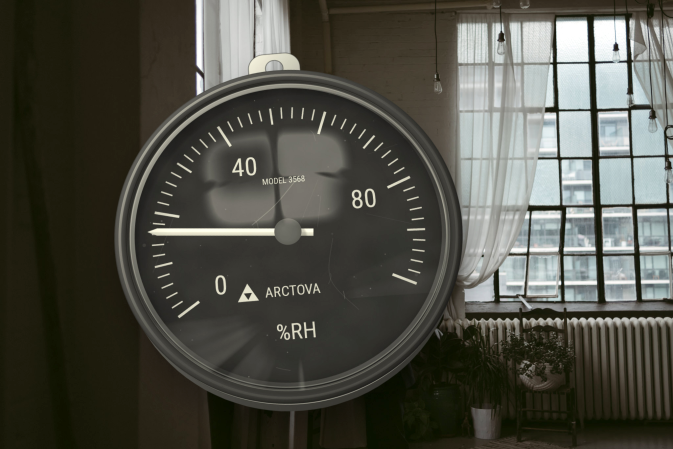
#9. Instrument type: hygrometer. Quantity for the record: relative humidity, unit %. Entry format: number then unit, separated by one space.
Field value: 16 %
